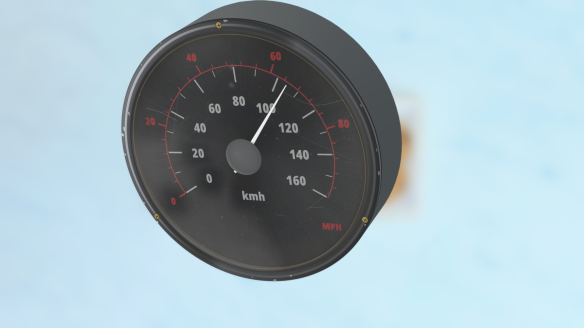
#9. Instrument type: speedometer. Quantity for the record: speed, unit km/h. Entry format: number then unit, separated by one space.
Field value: 105 km/h
